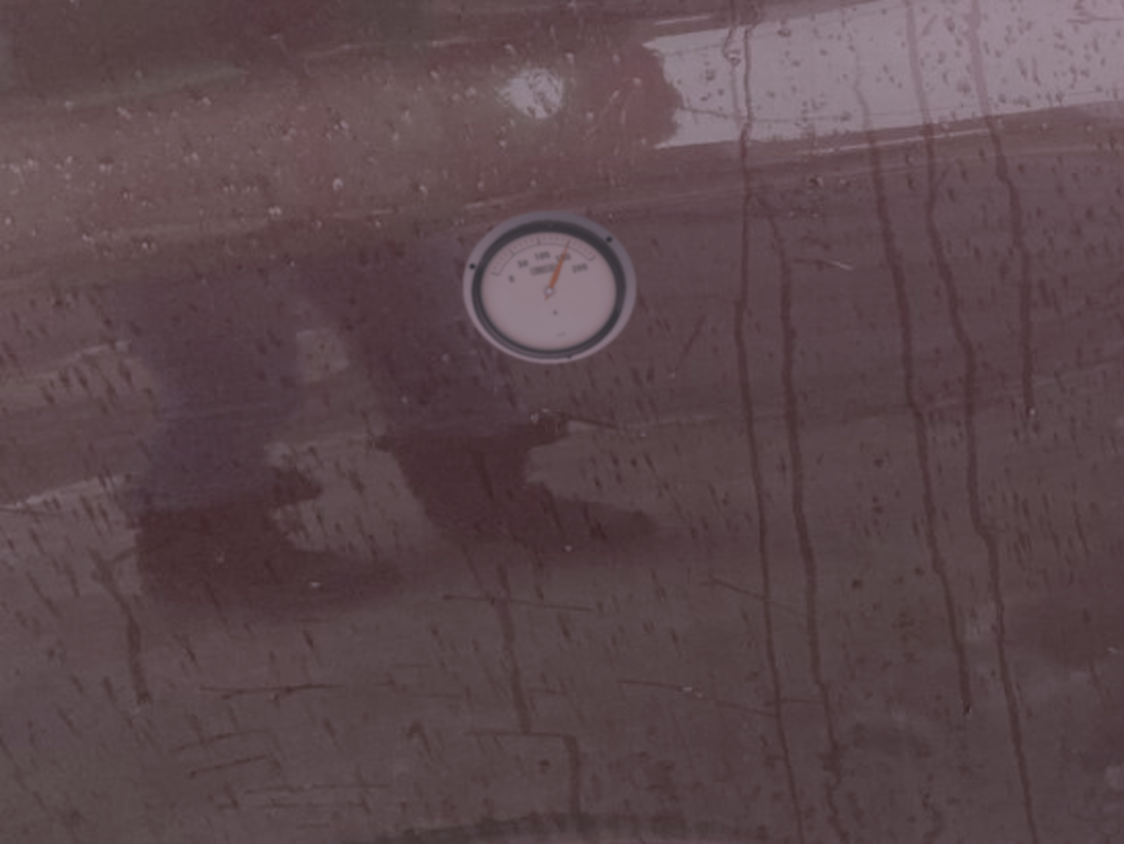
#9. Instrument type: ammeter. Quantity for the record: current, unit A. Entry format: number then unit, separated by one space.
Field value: 150 A
